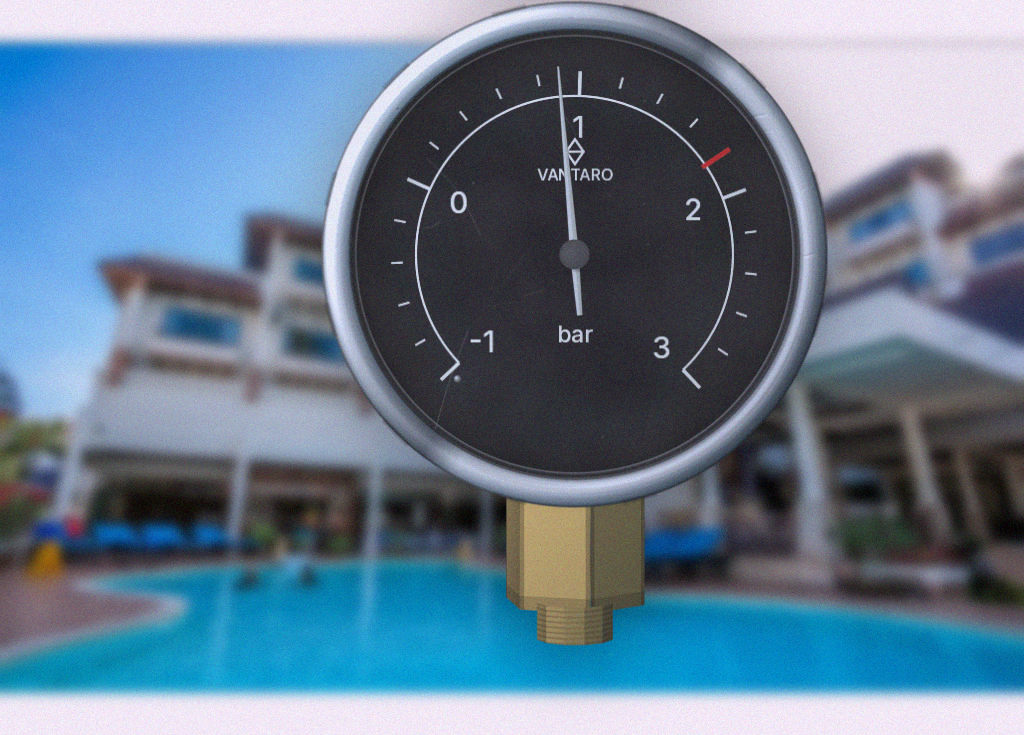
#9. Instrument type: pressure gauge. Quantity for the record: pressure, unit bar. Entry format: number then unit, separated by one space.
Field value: 0.9 bar
